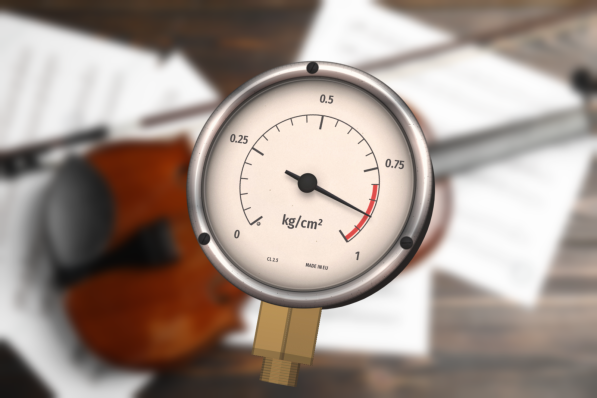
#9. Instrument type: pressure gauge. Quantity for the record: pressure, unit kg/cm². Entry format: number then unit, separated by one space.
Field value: 0.9 kg/cm²
